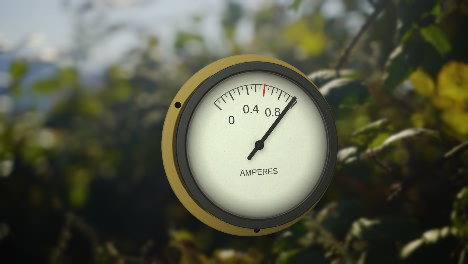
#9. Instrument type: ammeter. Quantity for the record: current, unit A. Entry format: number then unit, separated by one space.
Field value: 0.95 A
